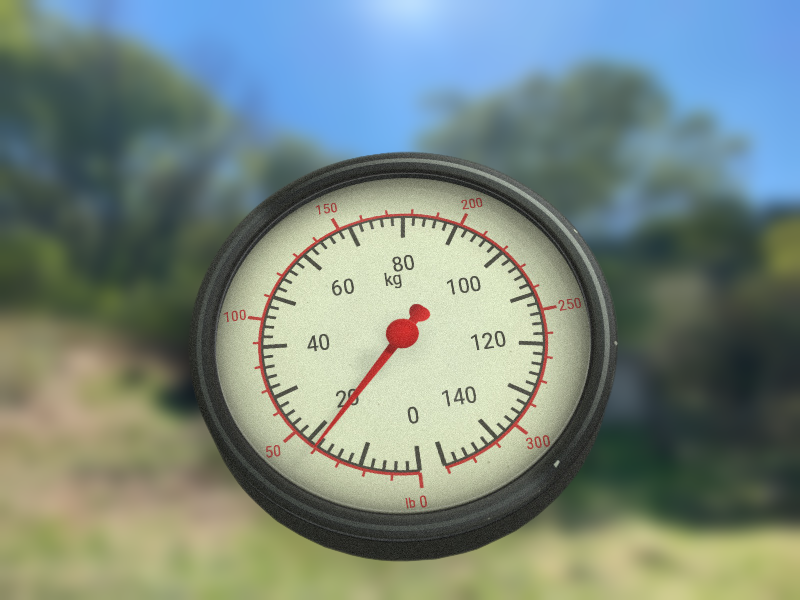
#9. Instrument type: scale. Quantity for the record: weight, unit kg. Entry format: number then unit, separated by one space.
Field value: 18 kg
